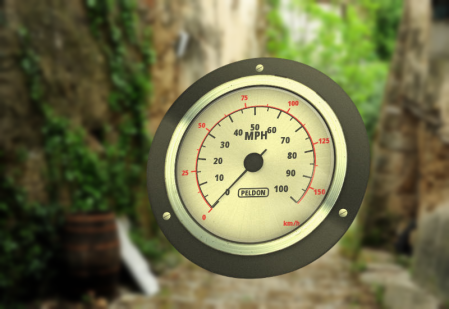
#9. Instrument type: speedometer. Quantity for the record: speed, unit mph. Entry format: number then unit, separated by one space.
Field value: 0 mph
